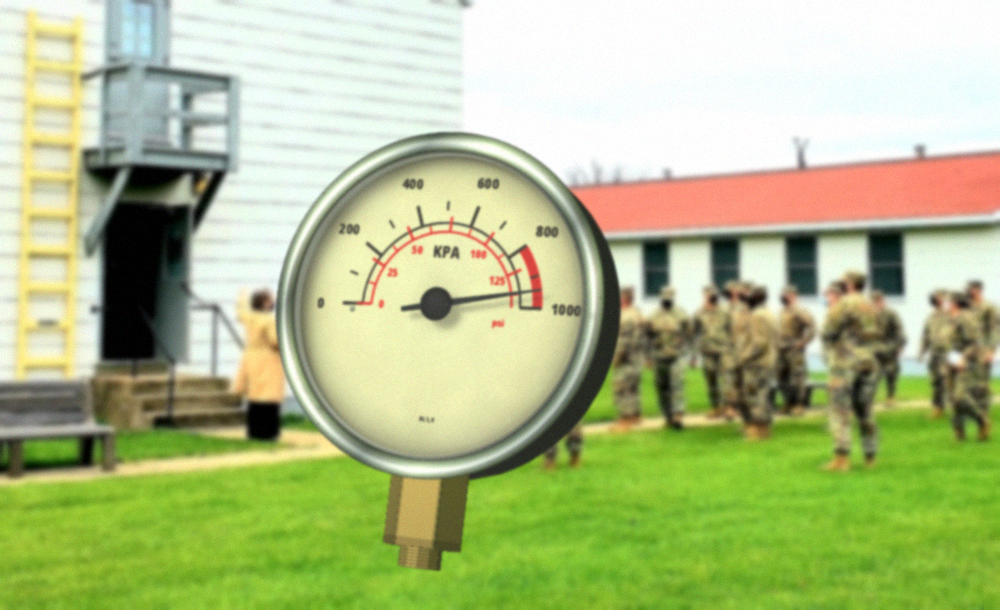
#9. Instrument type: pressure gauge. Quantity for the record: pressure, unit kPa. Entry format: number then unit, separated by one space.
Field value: 950 kPa
